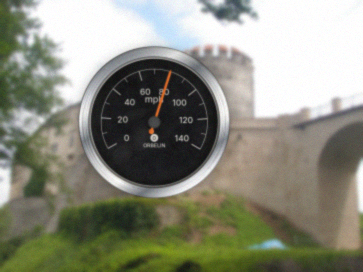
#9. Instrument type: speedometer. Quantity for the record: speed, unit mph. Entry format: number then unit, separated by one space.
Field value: 80 mph
